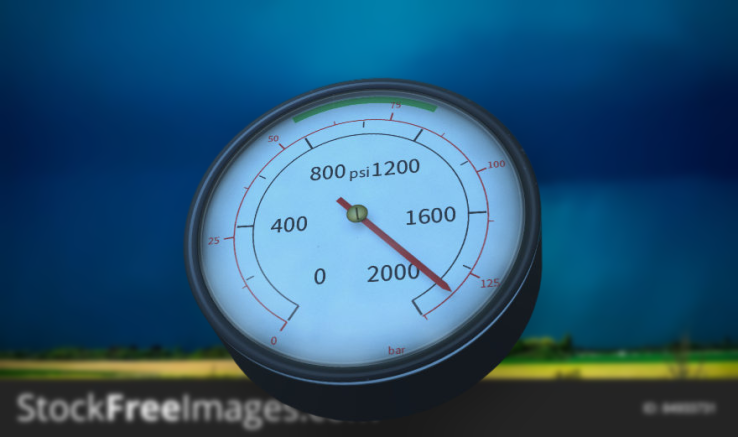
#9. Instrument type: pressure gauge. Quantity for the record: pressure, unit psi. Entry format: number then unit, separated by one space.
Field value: 1900 psi
